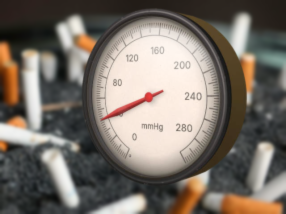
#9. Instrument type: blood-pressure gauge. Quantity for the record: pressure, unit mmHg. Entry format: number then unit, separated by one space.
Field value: 40 mmHg
